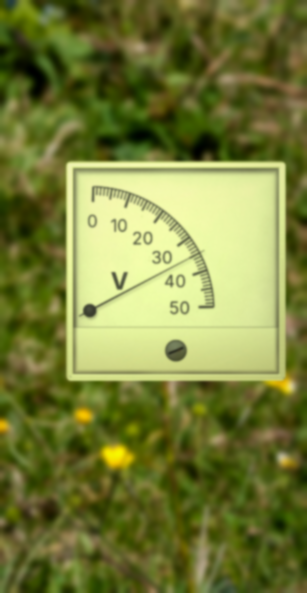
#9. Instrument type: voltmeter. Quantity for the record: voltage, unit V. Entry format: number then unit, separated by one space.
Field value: 35 V
